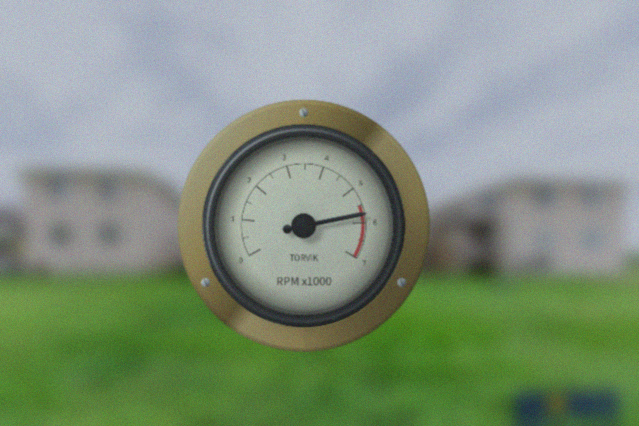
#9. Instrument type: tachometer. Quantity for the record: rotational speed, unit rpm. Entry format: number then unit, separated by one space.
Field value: 5750 rpm
